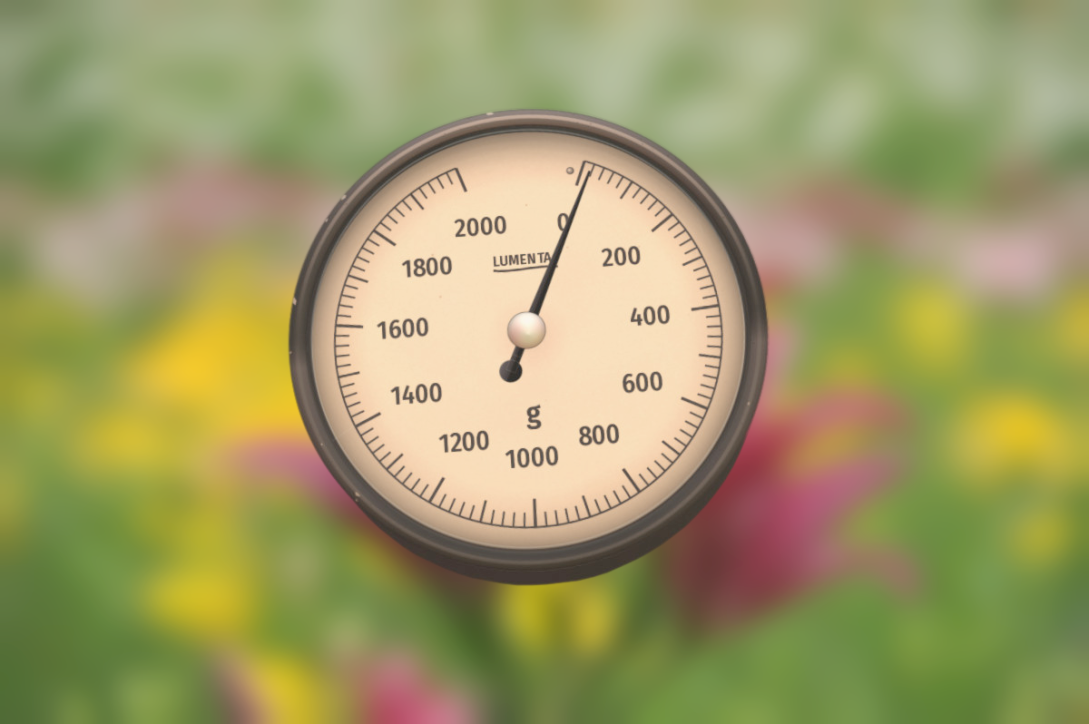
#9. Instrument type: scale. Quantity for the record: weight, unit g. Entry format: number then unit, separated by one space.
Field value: 20 g
